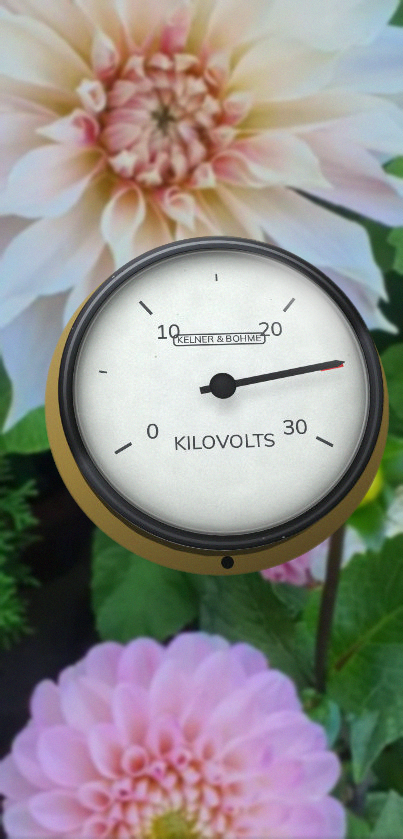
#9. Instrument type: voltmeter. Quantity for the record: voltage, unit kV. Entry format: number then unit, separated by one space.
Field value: 25 kV
